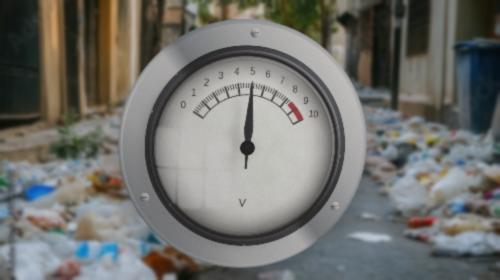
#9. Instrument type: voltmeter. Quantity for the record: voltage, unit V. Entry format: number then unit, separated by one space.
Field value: 5 V
